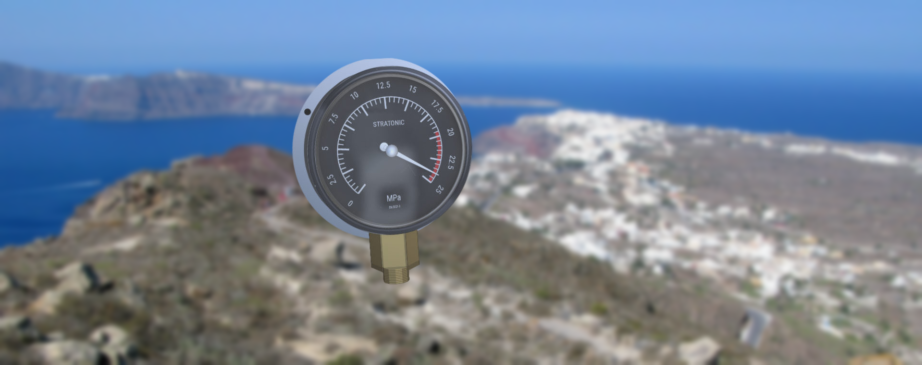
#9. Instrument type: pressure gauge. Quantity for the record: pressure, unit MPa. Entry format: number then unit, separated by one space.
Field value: 24 MPa
